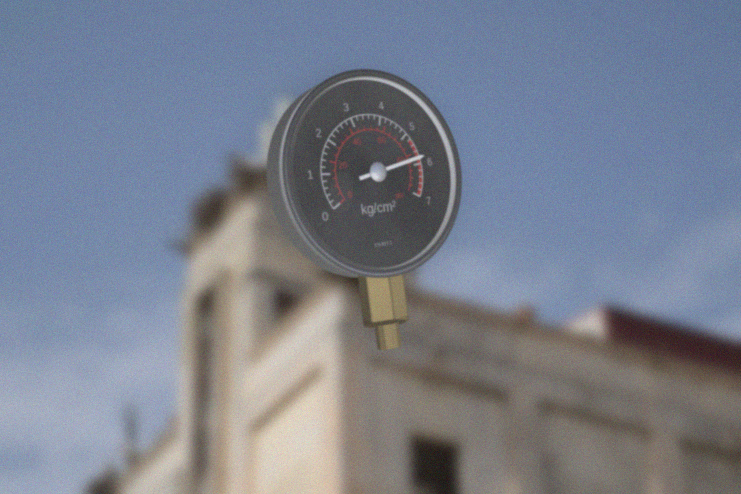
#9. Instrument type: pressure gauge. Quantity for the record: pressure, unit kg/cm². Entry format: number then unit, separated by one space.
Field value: 5.8 kg/cm²
